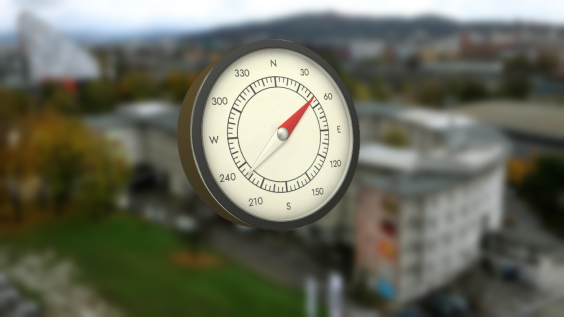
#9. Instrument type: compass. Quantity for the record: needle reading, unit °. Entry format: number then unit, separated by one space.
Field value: 50 °
